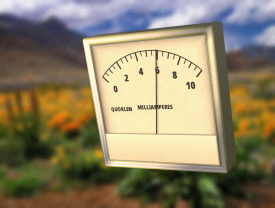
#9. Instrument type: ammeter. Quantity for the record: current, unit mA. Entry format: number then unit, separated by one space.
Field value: 6 mA
